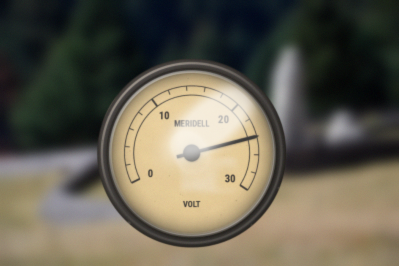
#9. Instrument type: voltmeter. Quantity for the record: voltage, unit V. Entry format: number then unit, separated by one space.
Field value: 24 V
